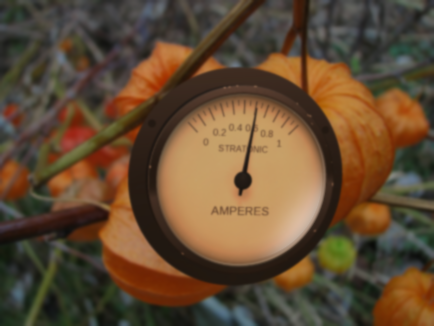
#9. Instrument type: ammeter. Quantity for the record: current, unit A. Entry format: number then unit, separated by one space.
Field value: 0.6 A
